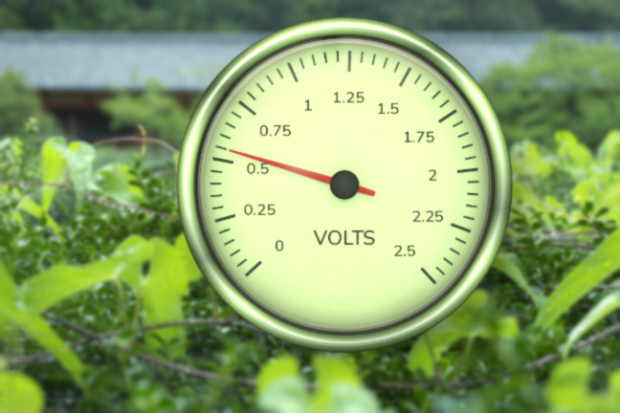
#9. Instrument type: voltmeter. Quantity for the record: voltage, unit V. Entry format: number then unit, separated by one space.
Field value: 0.55 V
